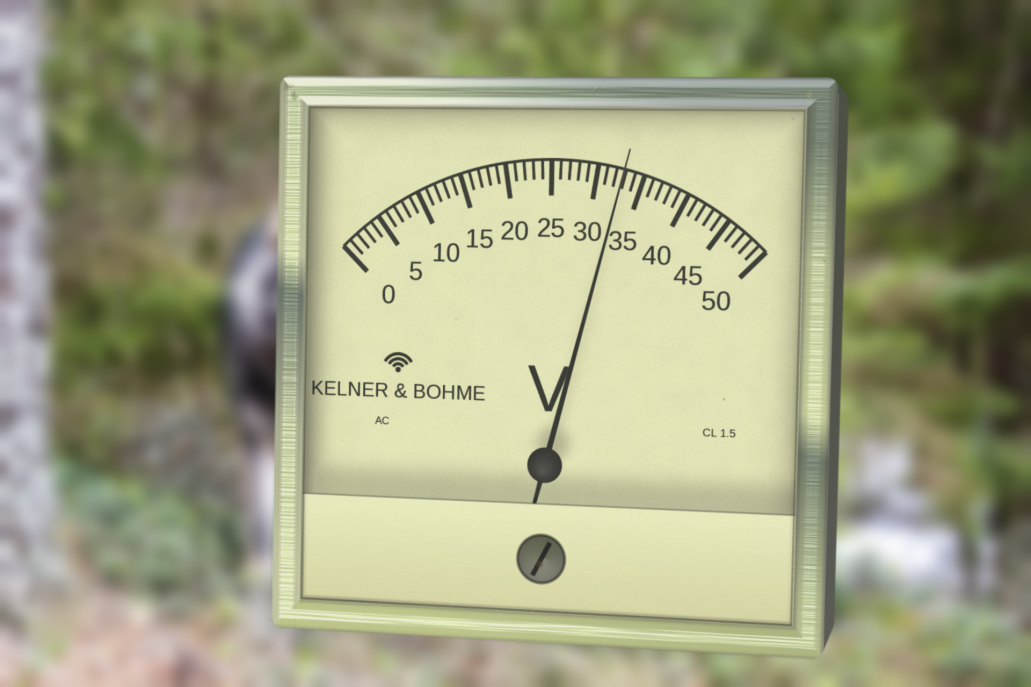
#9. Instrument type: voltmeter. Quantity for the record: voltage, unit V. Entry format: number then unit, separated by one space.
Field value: 33 V
